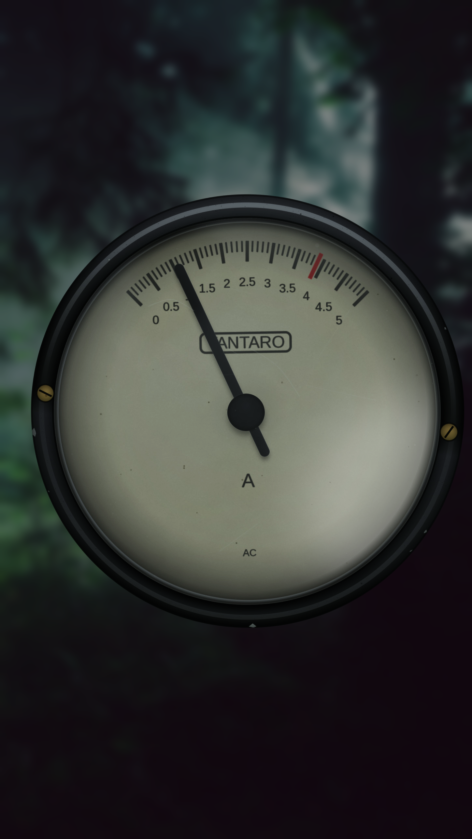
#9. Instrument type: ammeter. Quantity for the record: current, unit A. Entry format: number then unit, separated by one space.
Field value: 1.1 A
